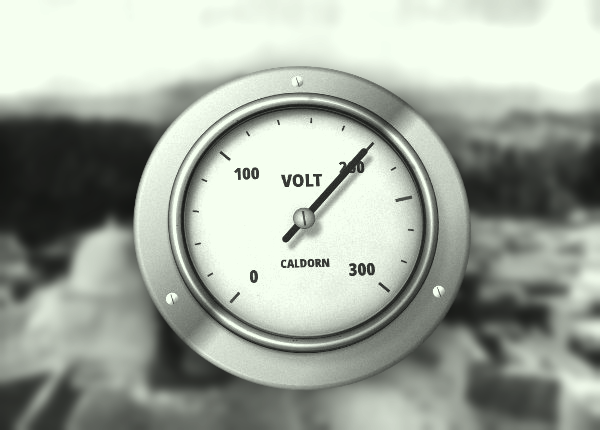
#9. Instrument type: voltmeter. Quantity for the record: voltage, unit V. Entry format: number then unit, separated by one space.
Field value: 200 V
